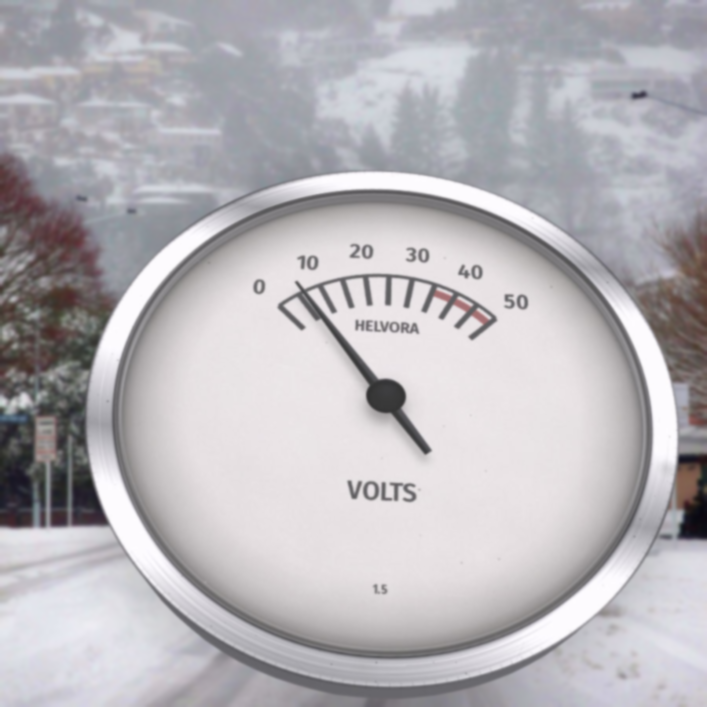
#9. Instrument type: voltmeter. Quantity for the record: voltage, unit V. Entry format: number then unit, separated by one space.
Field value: 5 V
